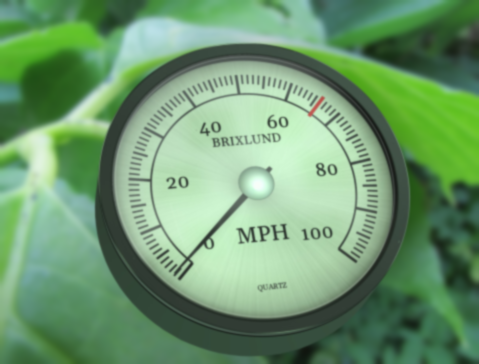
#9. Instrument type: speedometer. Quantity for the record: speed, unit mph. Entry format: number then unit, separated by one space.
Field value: 1 mph
